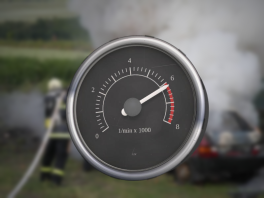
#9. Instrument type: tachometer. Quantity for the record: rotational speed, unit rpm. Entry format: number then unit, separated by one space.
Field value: 6200 rpm
